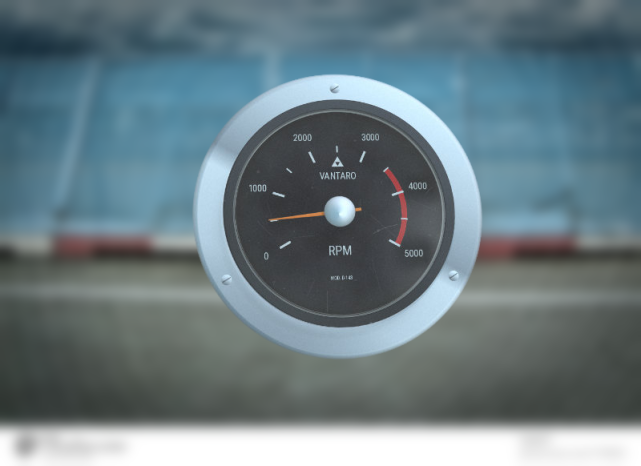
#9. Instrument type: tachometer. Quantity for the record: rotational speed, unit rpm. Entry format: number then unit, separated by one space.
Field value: 500 rpm
